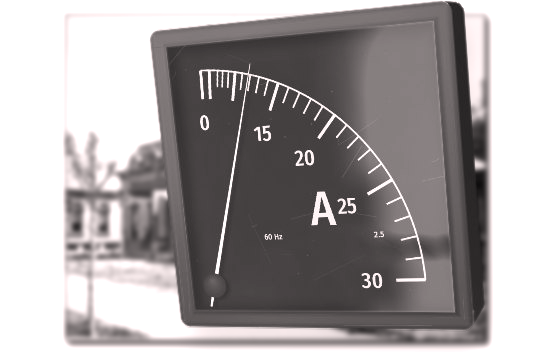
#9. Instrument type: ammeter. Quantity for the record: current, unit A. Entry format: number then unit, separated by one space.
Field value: 12 A
